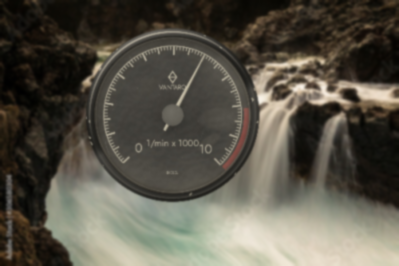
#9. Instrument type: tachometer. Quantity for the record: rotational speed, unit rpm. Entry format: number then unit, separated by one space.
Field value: 6000 rpm
